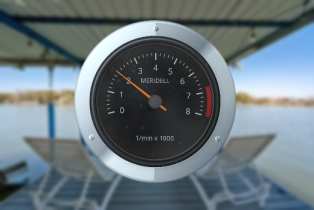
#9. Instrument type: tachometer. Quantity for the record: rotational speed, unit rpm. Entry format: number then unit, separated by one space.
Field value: 2000 rpm
